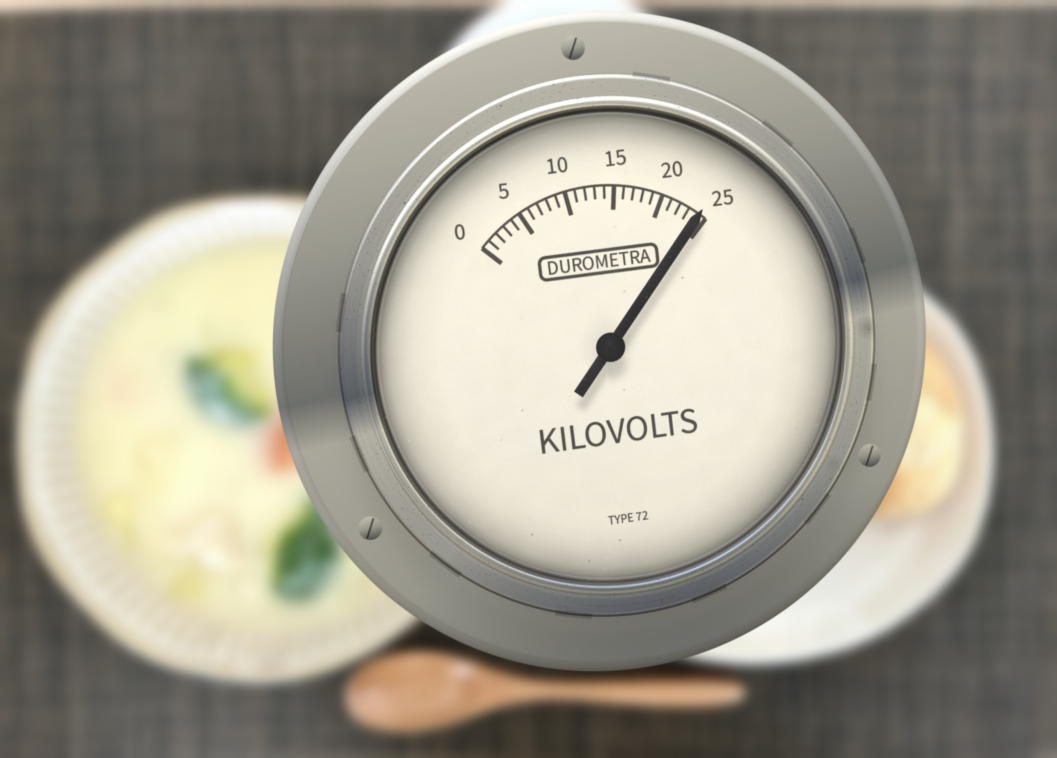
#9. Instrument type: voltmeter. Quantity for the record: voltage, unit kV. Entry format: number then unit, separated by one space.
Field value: 24 kV
